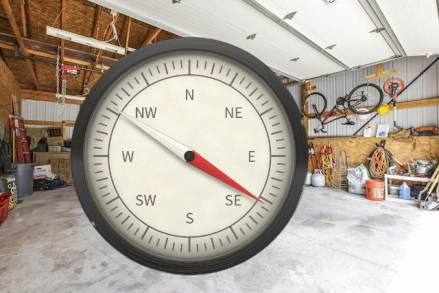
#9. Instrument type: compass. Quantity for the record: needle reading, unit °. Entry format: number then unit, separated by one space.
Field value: 122.5 °
